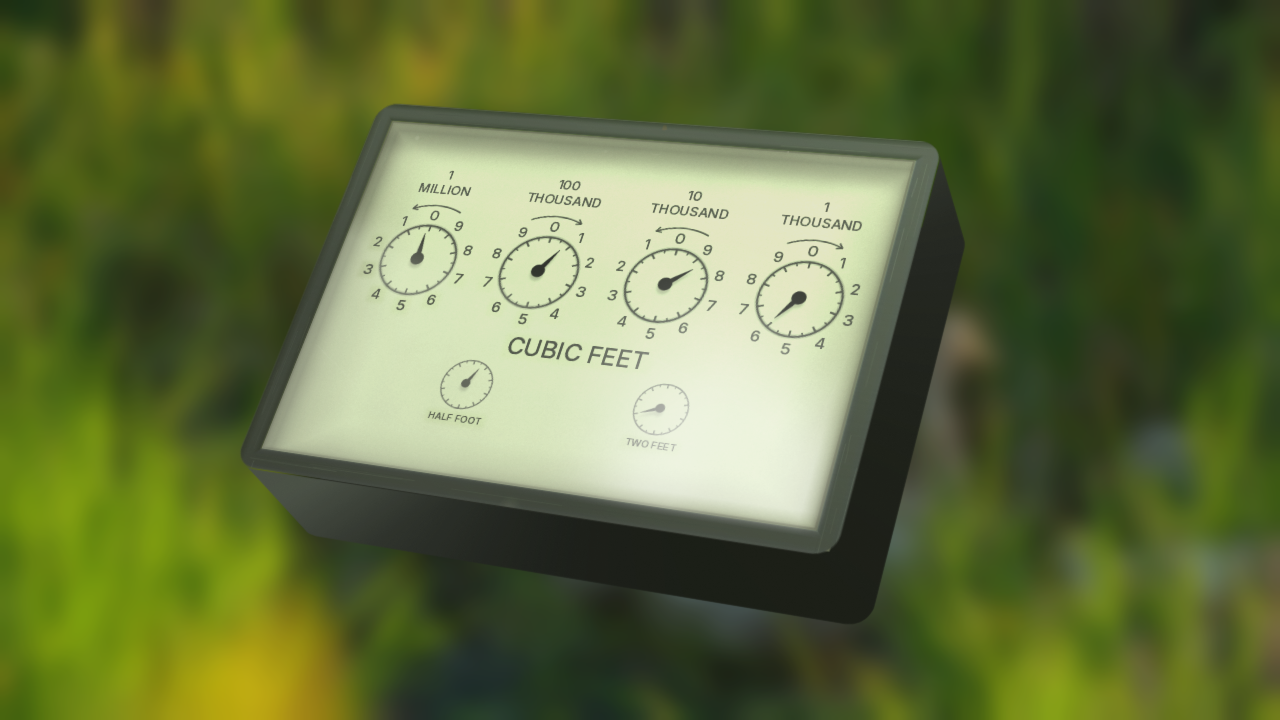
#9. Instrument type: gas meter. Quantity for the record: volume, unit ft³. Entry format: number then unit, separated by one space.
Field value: 8600 ft³
